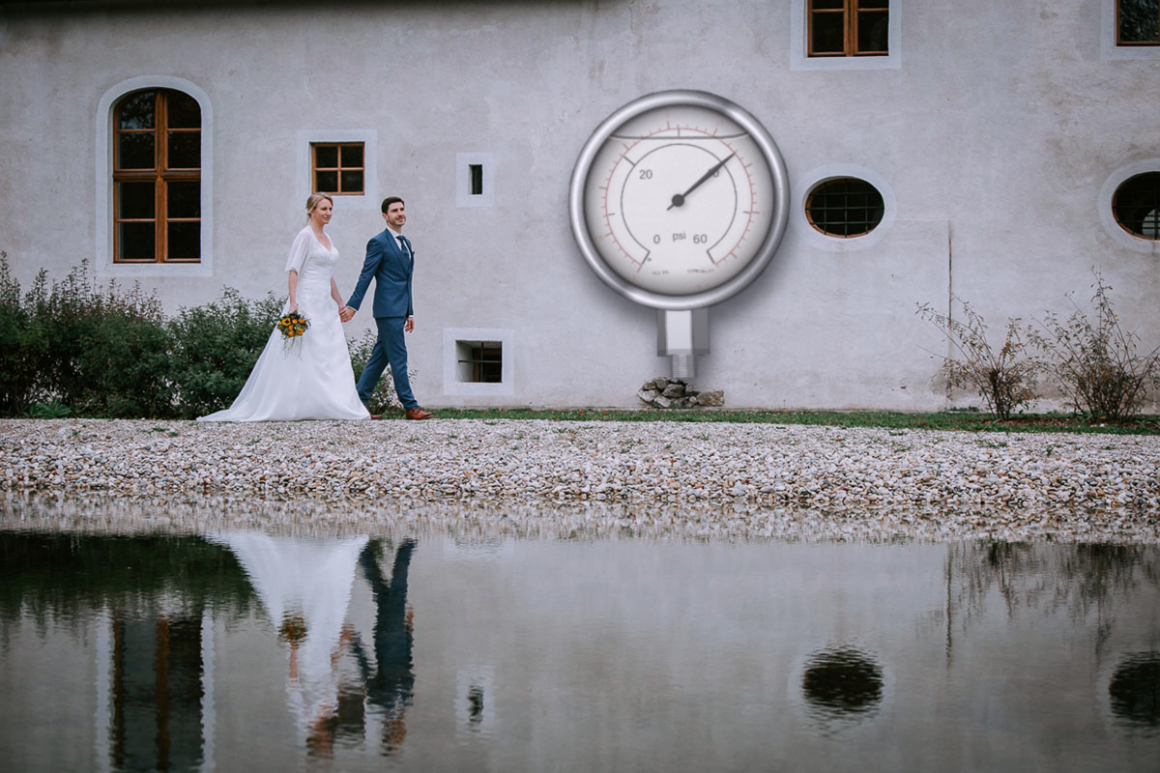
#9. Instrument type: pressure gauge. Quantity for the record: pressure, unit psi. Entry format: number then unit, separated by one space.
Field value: 40 psi
